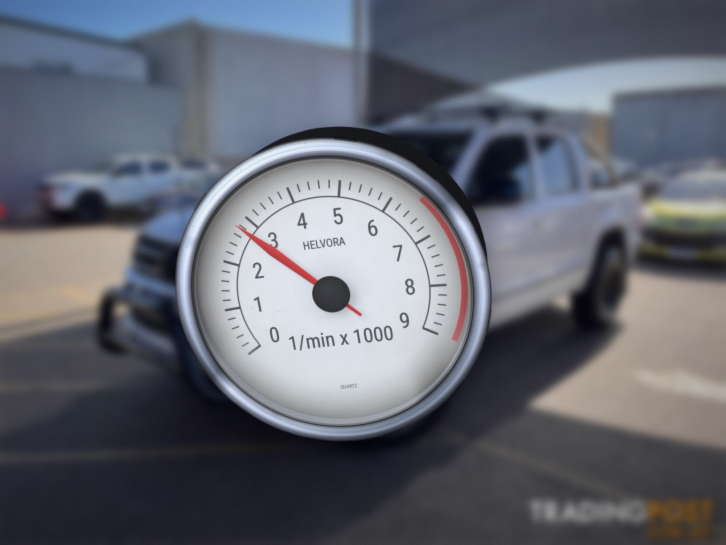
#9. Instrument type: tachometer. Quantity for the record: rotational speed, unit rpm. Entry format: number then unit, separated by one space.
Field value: 2800 rpm
